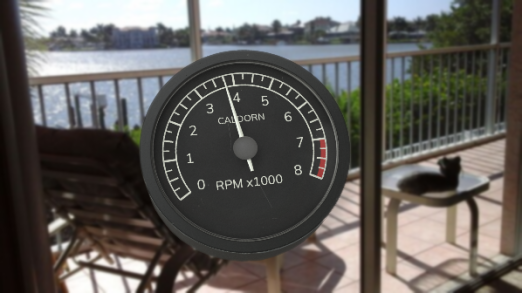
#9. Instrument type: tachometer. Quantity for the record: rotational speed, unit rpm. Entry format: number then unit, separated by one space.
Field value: 3750 rpm
